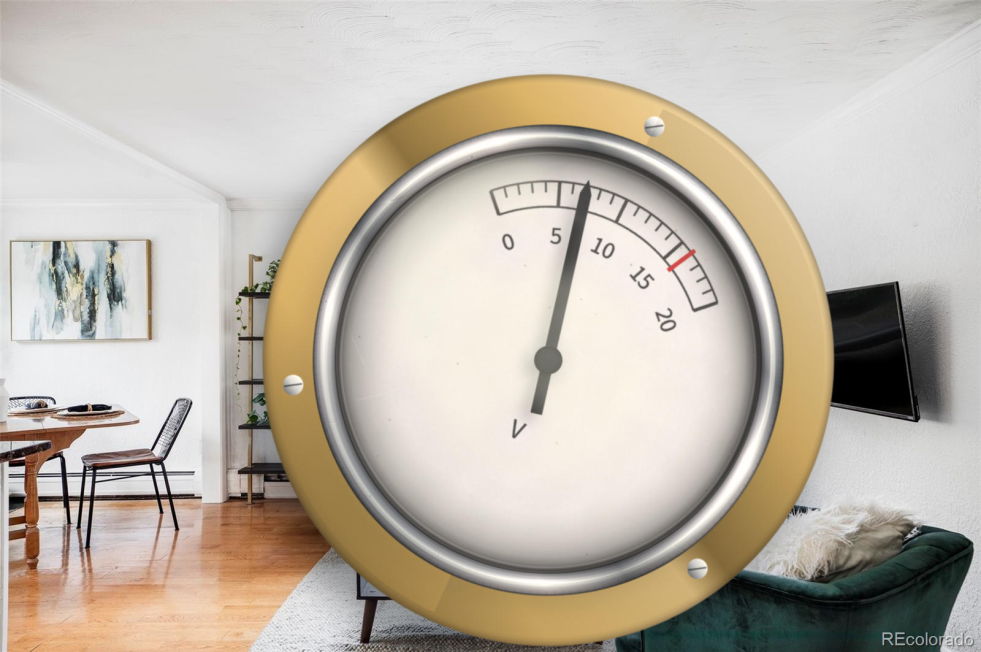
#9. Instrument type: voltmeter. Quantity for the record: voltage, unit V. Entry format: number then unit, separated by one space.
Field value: 7 V
